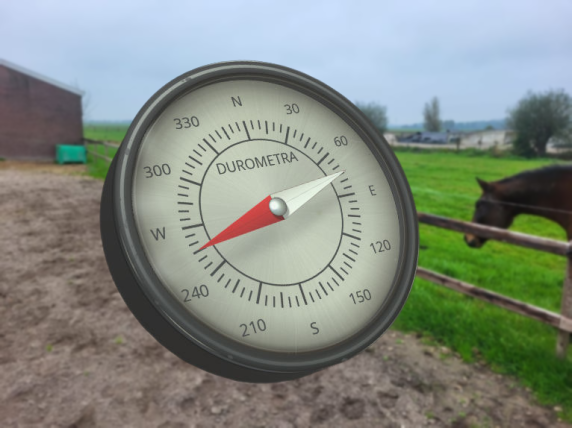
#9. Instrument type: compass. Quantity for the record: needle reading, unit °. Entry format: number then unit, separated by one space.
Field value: 255 °
